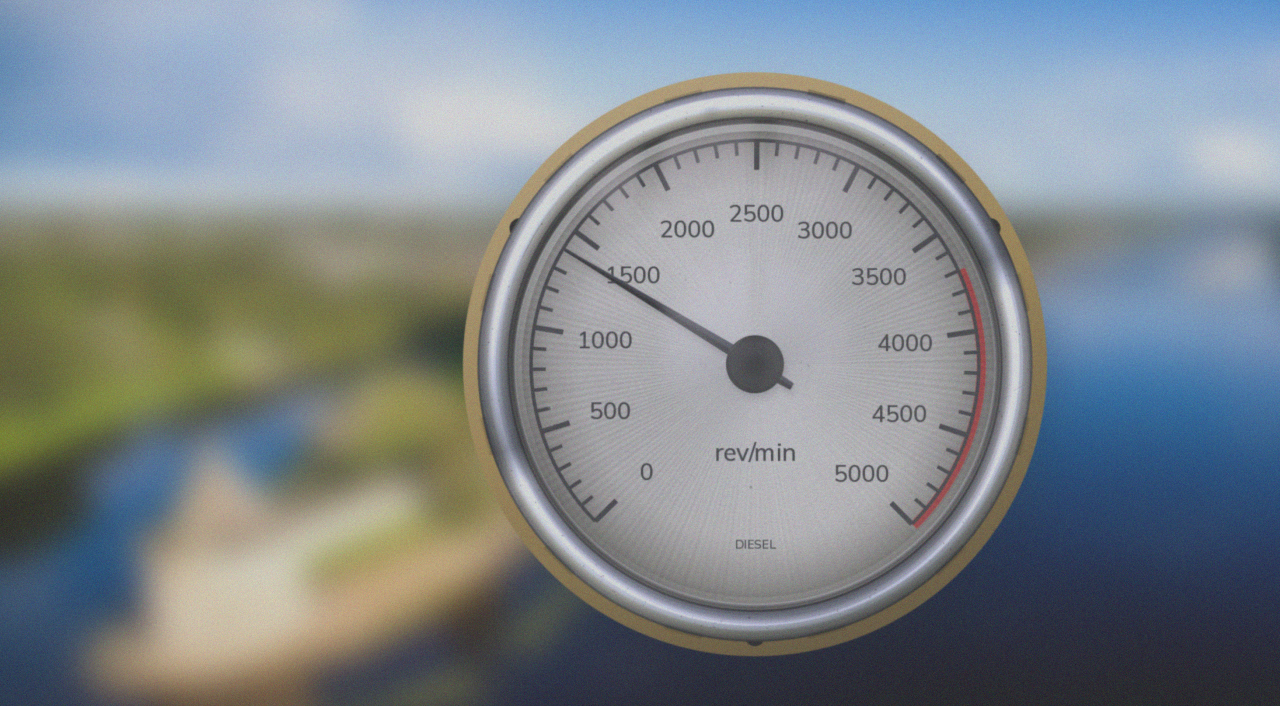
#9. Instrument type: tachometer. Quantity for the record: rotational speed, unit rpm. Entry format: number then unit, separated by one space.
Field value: 1400 rpm
